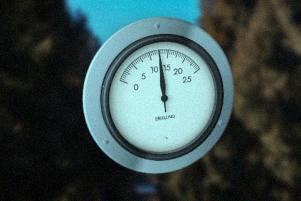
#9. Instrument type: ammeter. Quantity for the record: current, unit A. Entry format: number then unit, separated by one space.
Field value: 12.5 A
